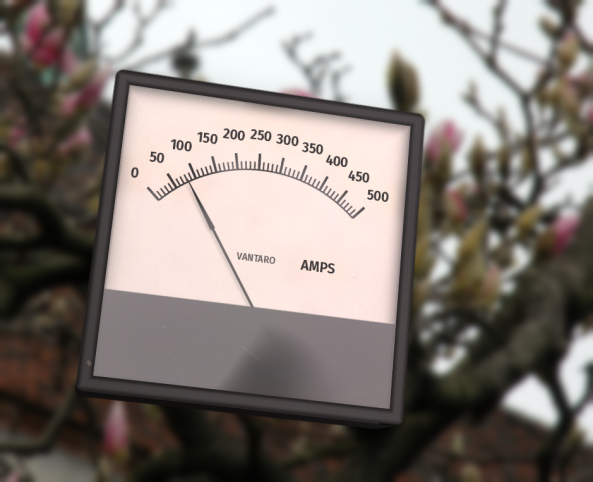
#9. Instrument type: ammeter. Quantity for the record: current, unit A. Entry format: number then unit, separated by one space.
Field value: 80 A
